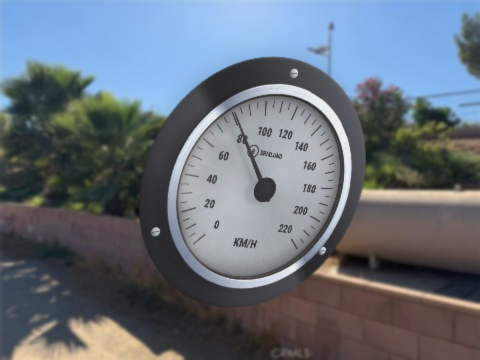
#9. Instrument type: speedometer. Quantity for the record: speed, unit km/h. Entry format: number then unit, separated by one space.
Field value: 80 km/h
